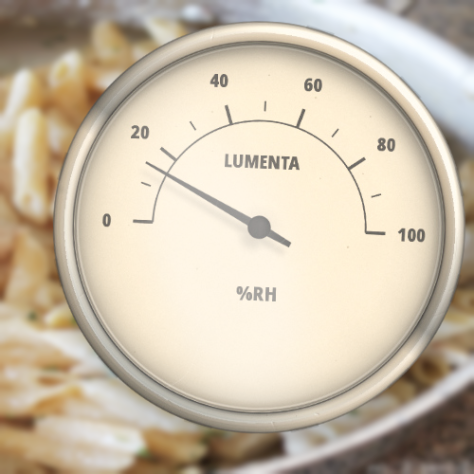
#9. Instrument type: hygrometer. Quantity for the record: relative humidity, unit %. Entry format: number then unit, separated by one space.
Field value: 15 %
